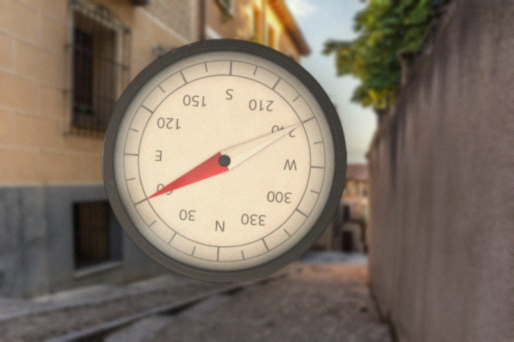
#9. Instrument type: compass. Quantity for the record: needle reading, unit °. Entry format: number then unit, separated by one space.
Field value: 60 °
